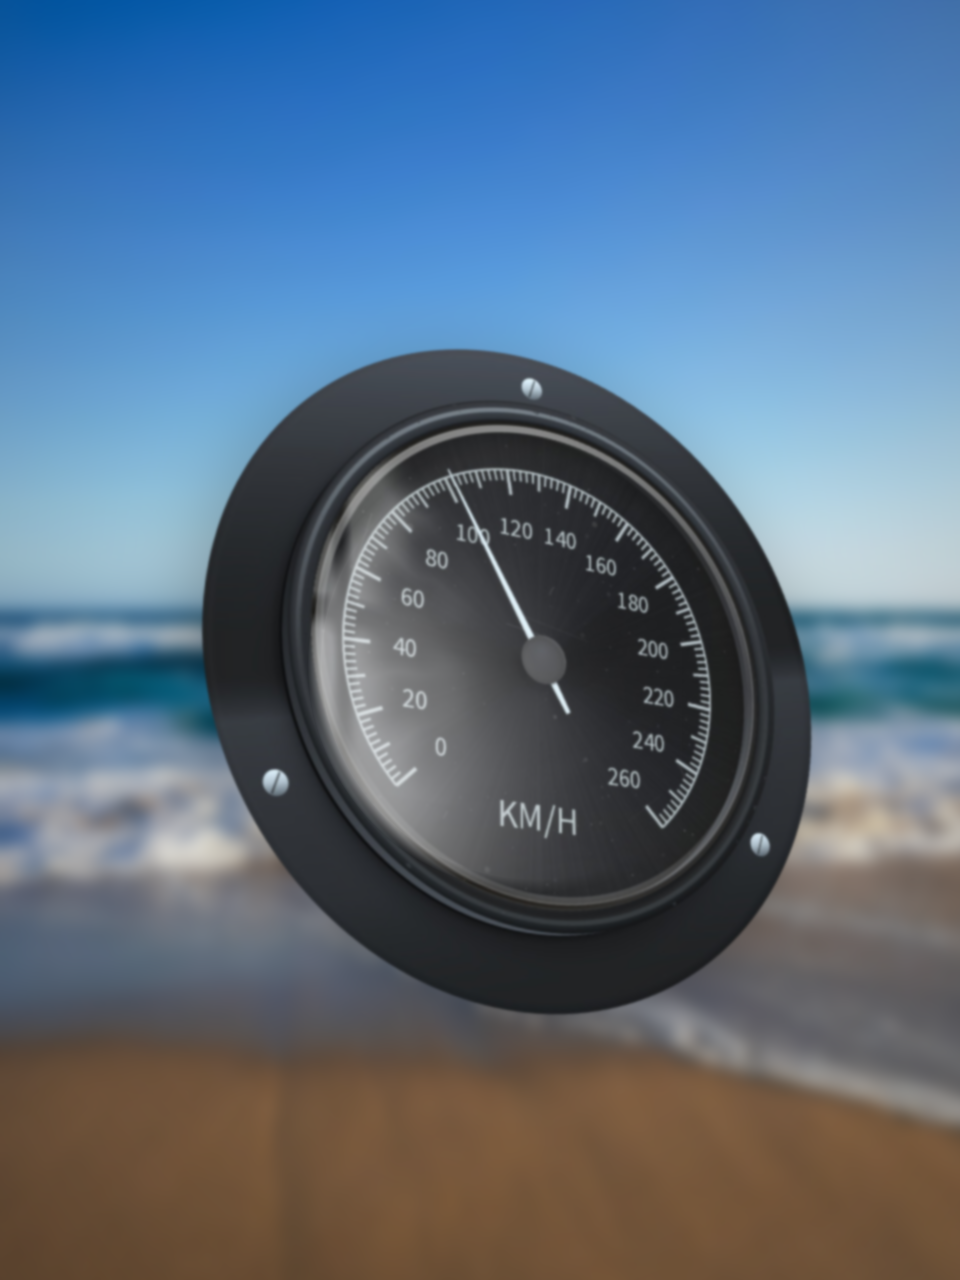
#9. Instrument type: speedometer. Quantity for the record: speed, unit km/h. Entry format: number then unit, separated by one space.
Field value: 100 km/h
